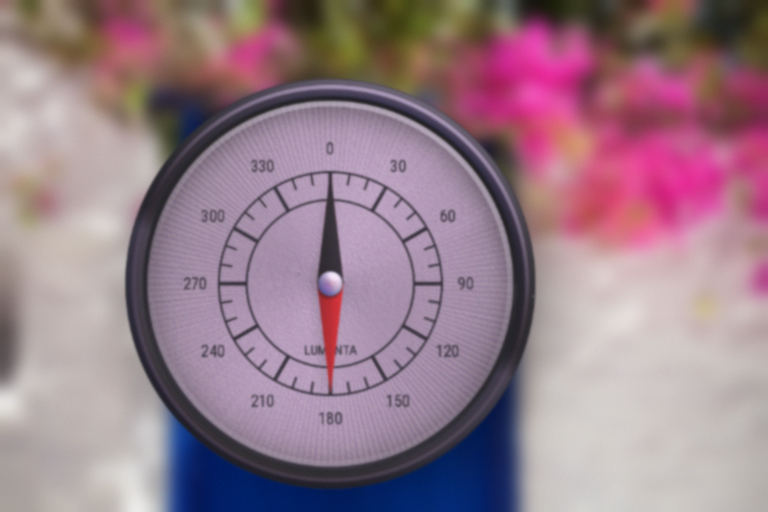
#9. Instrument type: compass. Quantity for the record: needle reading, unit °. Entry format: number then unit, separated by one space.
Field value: 180 °
